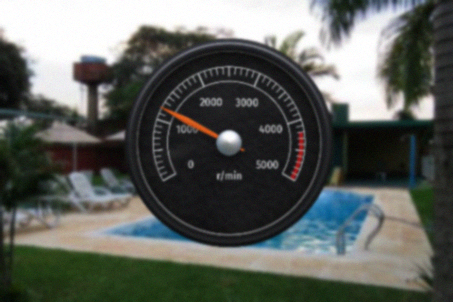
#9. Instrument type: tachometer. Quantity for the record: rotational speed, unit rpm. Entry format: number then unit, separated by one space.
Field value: 1200 rpm
